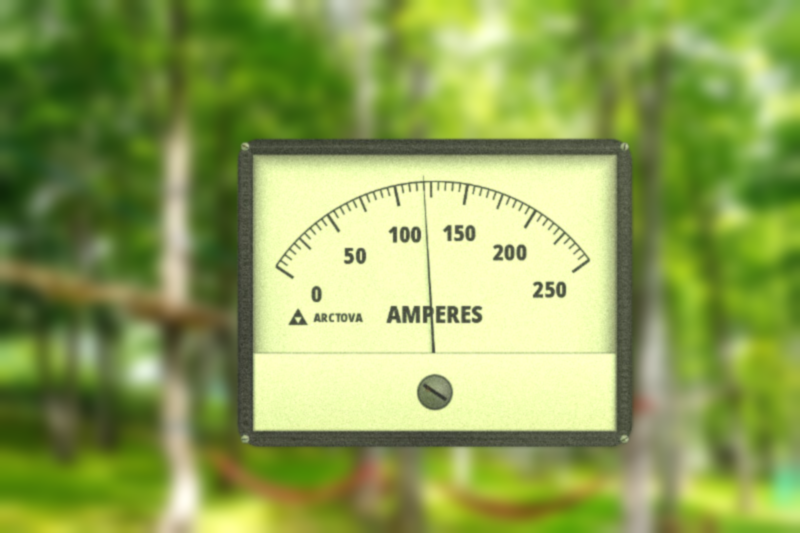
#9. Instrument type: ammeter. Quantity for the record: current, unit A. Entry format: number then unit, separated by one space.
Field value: 120 A
